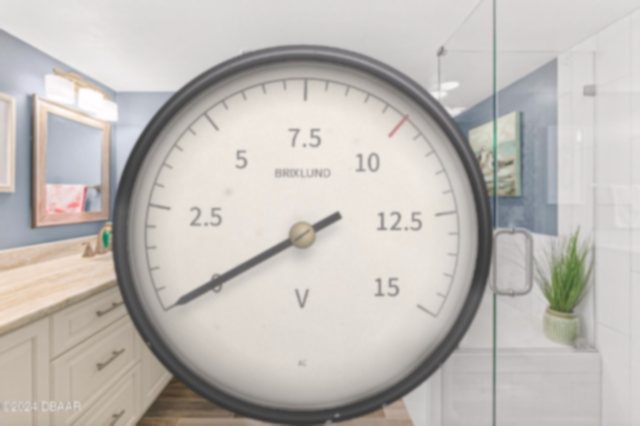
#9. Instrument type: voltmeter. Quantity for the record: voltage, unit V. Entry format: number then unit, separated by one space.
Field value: 0 V
